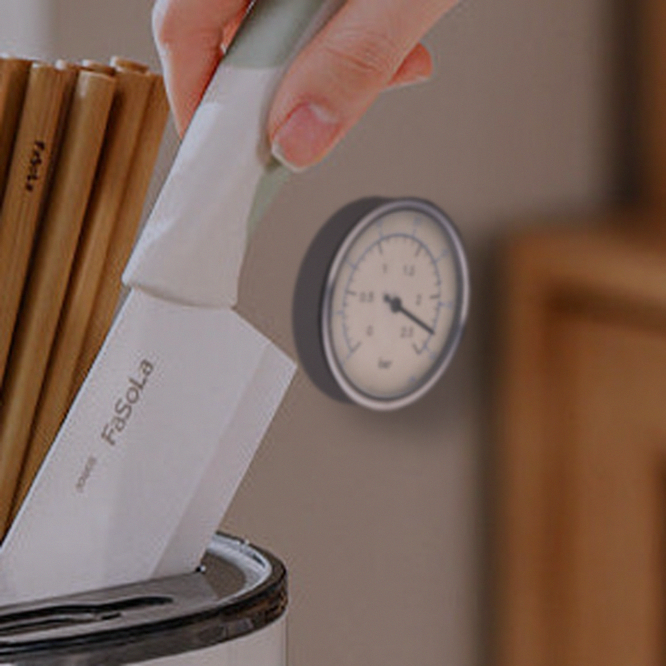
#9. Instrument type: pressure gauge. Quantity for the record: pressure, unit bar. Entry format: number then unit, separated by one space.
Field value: 2.3 bar
